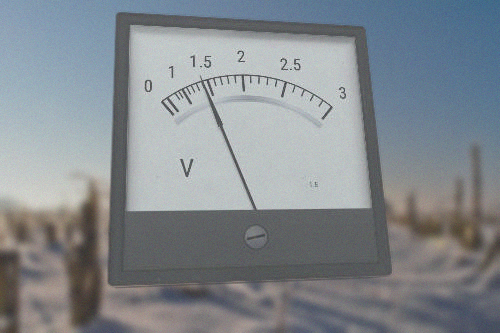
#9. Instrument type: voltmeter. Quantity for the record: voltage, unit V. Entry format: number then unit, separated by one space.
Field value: 1.4 V
